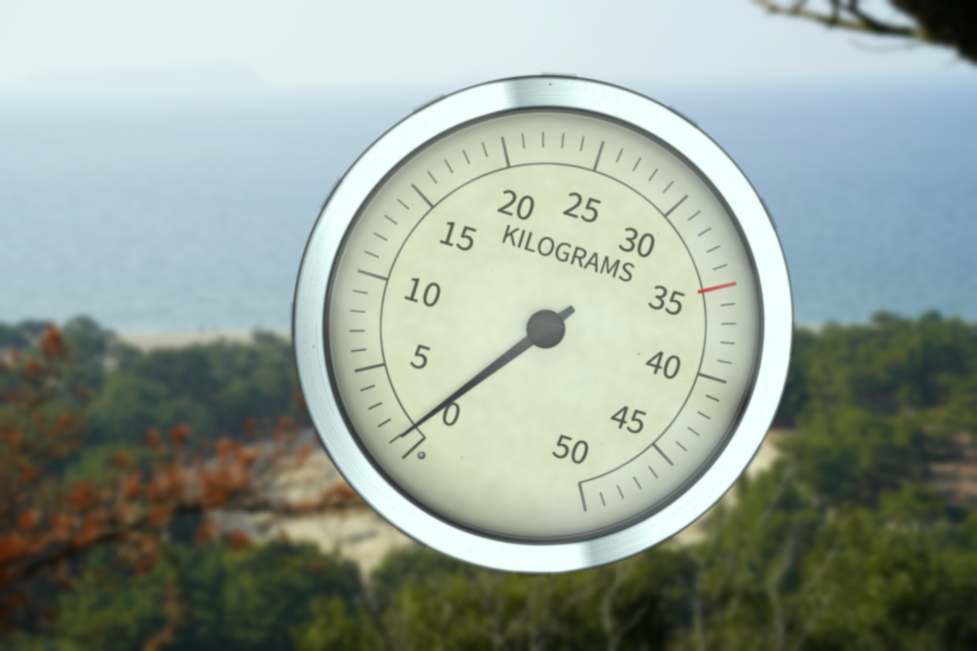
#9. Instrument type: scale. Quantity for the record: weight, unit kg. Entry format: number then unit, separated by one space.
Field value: 1 kg
